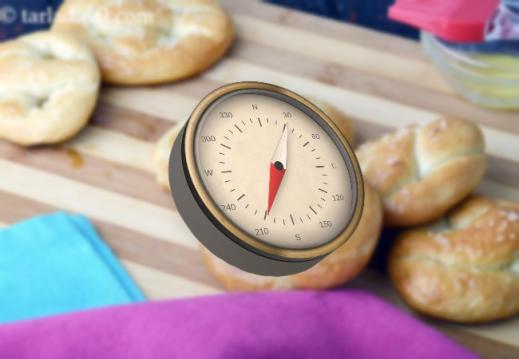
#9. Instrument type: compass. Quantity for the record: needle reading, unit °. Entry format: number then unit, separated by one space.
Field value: 210 °
